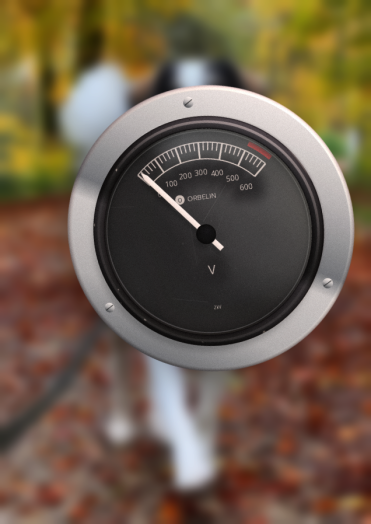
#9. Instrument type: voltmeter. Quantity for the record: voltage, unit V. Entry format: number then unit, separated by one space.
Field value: 20 V
